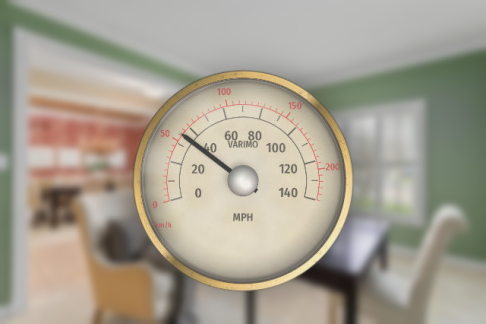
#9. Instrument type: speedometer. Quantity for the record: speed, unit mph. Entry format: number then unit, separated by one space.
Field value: 35 mph
